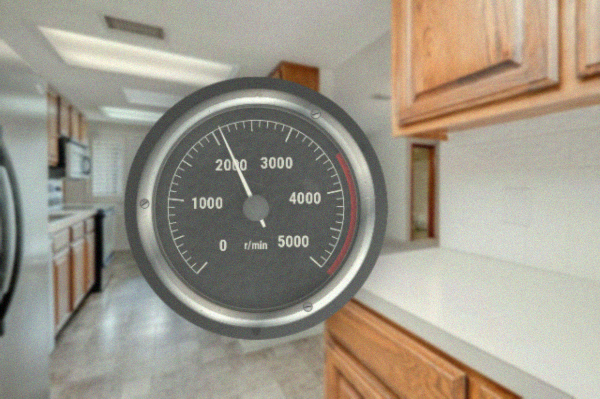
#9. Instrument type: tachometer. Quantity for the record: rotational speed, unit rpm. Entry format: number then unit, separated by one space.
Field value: 2100 rpm
